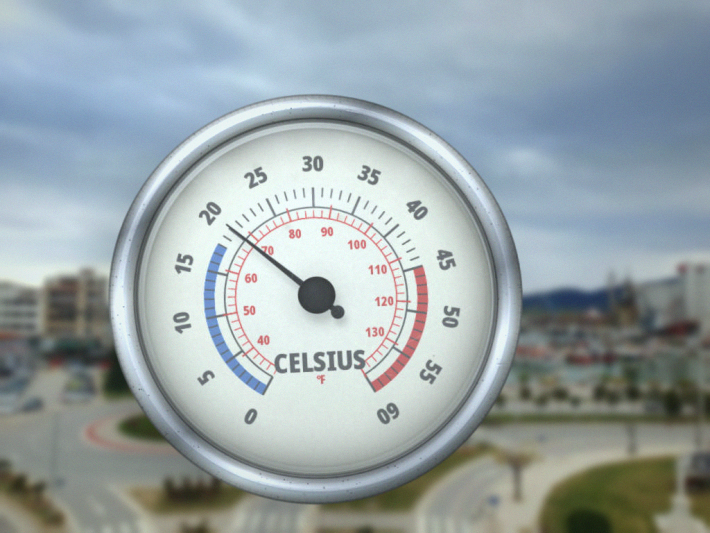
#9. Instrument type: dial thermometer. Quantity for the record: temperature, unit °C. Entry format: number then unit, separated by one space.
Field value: 20 °C
